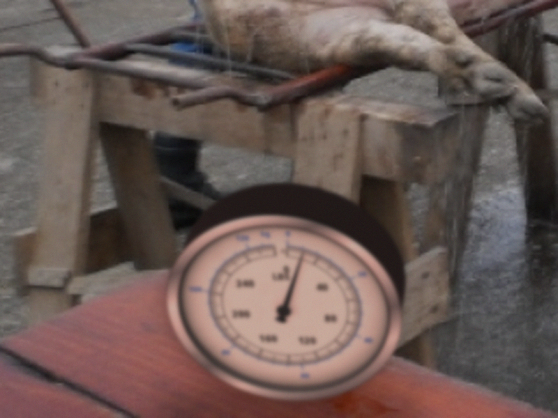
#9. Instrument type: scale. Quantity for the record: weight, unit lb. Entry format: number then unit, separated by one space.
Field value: 10 lb
